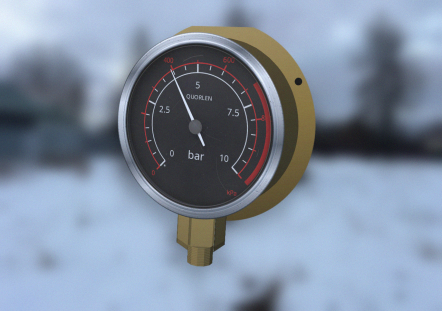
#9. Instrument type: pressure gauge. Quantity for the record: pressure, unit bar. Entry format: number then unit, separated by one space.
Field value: 4 bar
